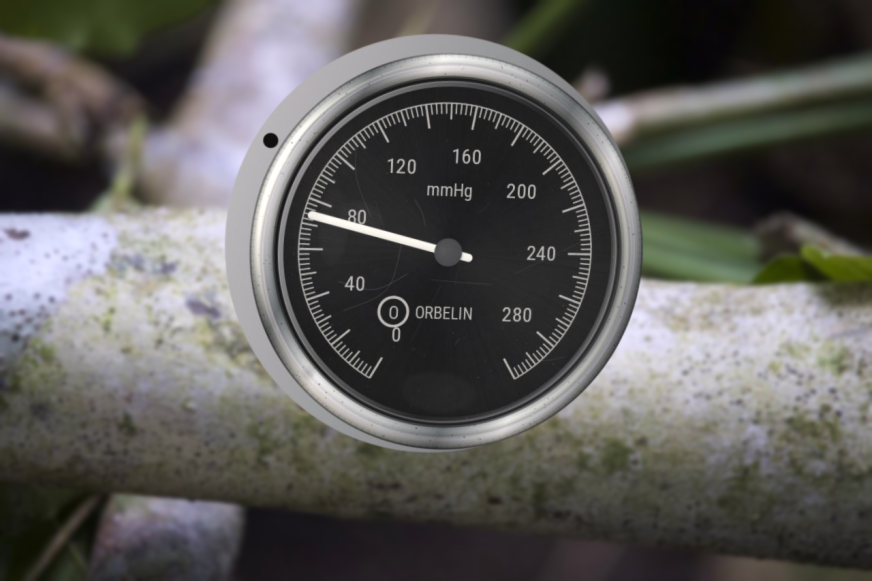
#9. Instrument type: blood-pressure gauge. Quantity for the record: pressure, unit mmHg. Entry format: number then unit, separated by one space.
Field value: 74 mmHg
